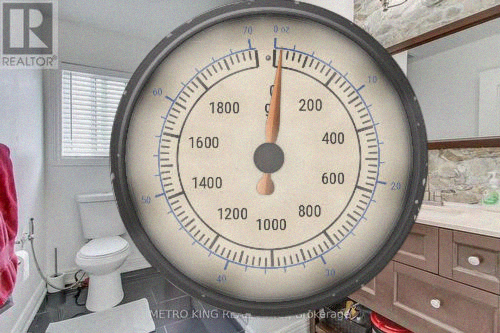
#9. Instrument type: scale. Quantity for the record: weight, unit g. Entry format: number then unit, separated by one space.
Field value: 20 g
